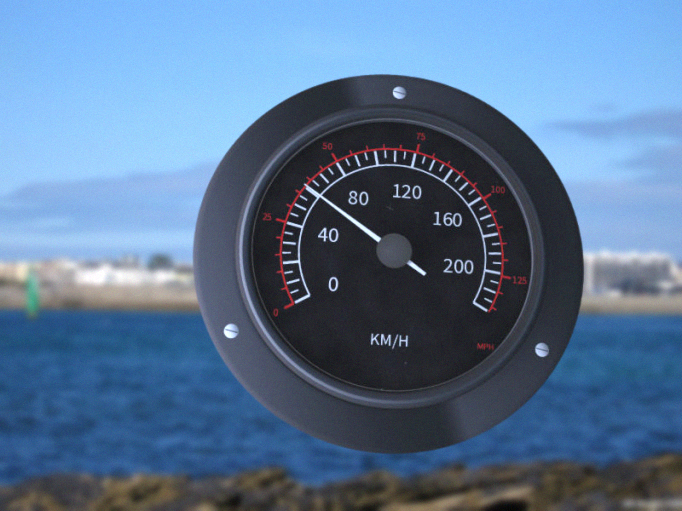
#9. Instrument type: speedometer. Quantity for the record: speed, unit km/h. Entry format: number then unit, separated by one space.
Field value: 60 km/h
